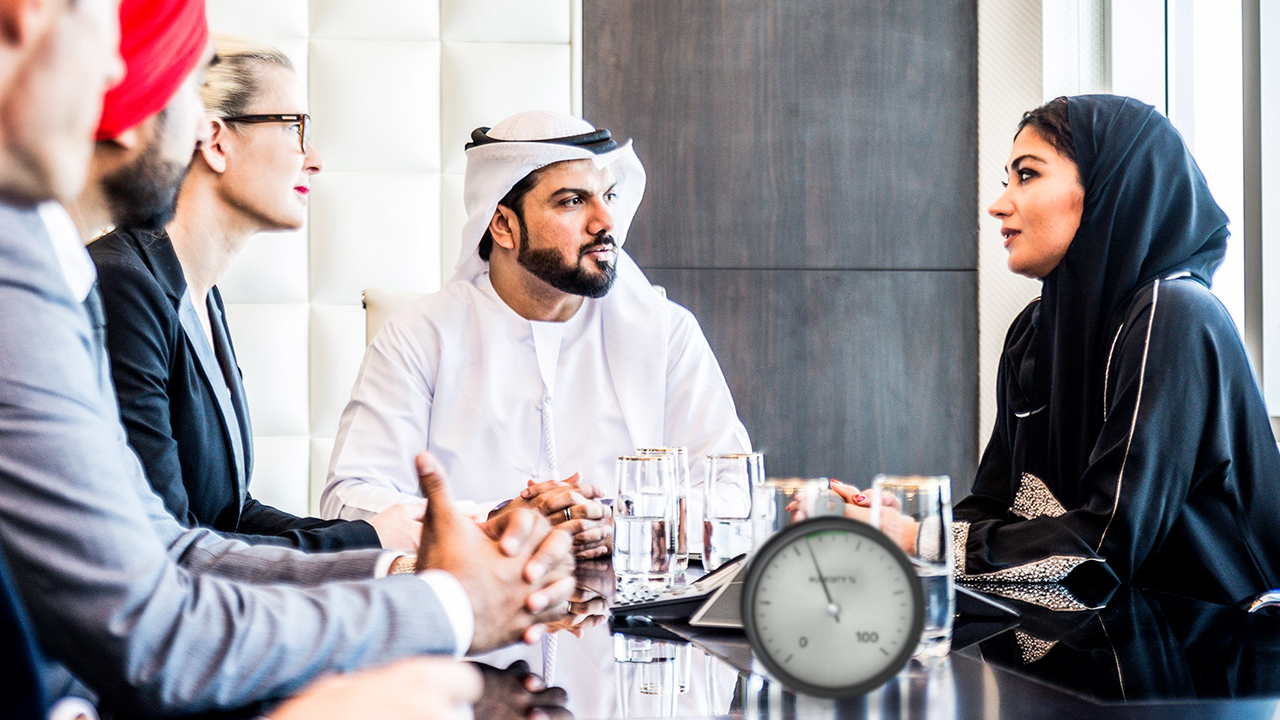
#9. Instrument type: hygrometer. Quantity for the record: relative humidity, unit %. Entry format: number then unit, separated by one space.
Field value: 44 %
